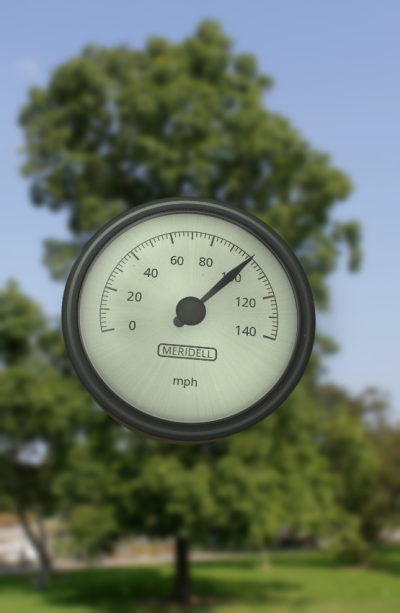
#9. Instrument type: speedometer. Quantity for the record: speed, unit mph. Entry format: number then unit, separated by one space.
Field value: 100 mph
